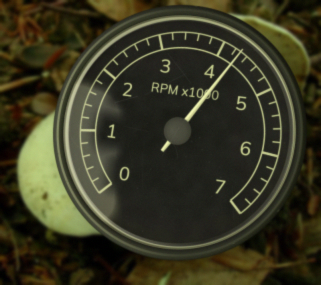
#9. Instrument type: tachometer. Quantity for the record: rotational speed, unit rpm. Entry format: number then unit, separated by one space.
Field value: 4300 rpm
